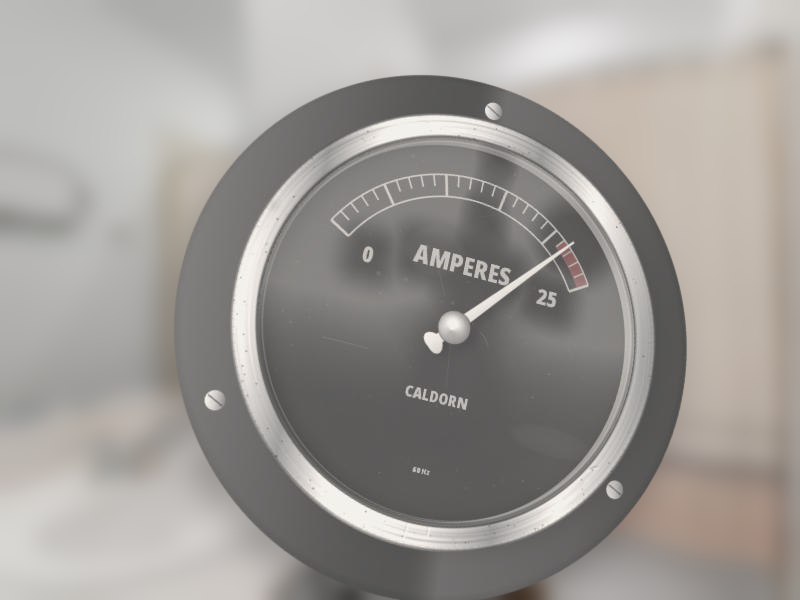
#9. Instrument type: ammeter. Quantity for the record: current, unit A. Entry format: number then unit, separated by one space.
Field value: 21.5 A
